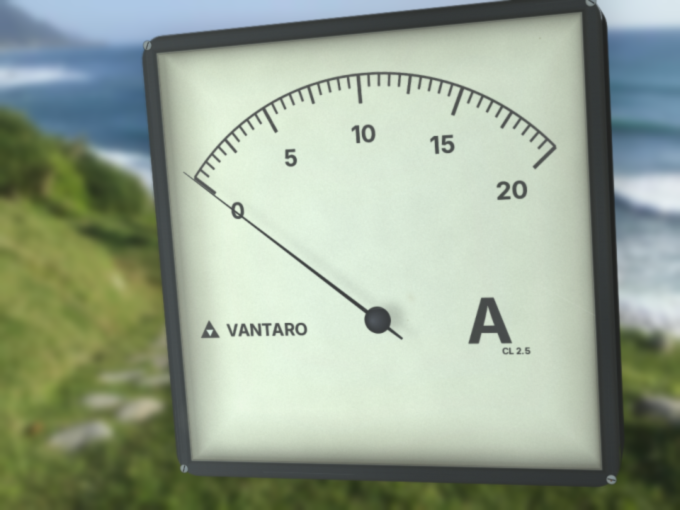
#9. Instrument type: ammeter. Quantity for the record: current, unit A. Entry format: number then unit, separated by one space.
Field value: 0 A
